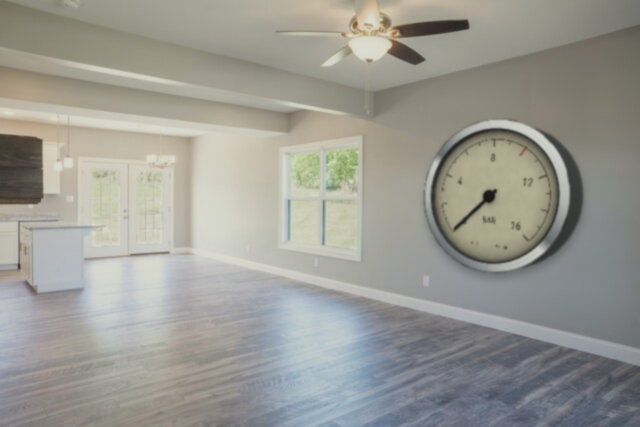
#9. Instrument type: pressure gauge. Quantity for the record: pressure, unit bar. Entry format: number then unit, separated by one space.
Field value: 0 bar
